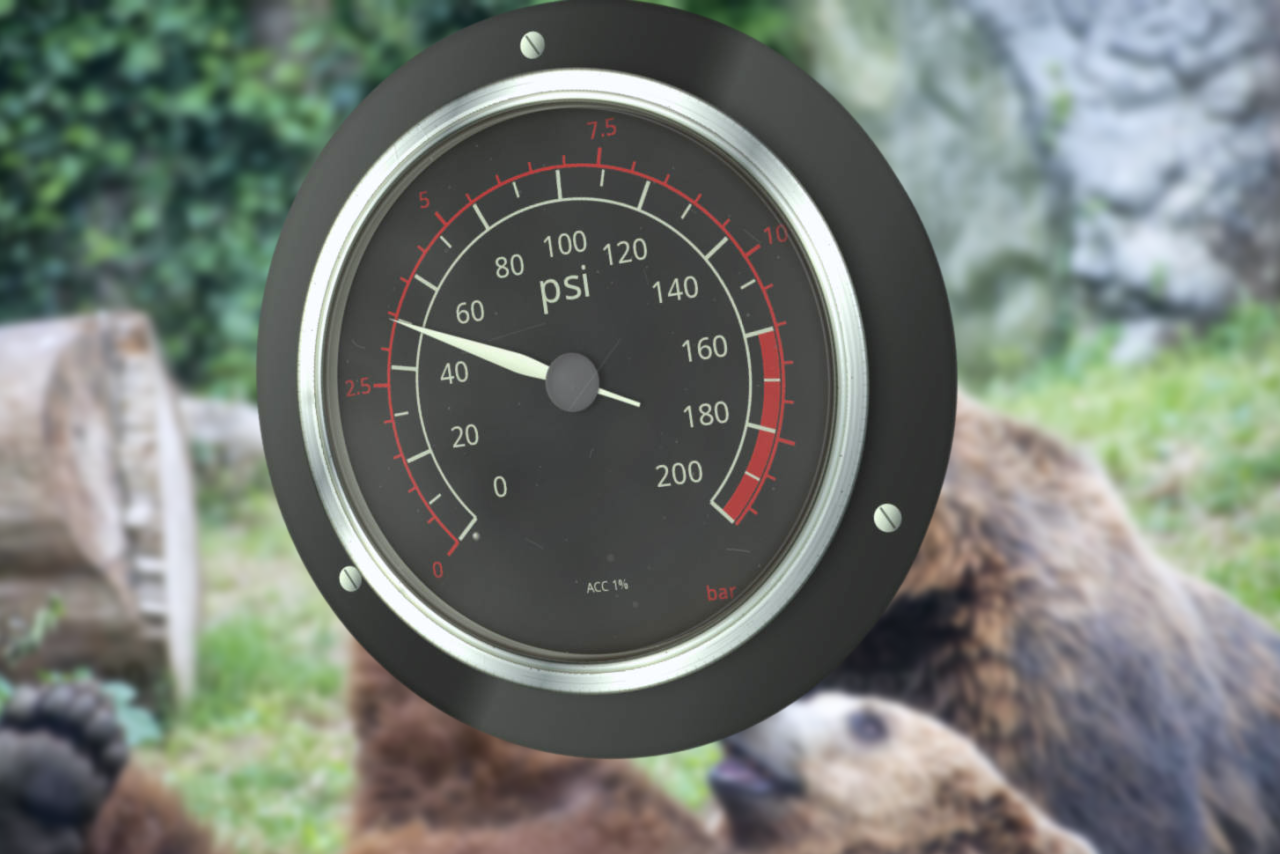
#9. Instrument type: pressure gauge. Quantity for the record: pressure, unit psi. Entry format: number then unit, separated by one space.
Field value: 50 psi
